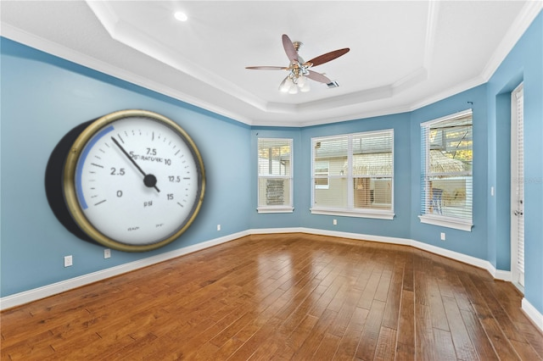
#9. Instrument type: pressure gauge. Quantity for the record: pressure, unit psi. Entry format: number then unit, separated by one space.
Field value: 4.5 psi
